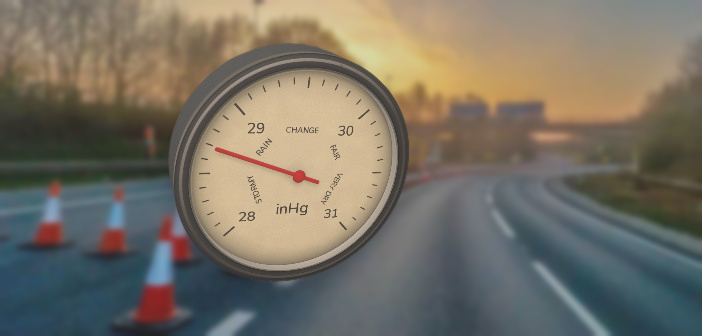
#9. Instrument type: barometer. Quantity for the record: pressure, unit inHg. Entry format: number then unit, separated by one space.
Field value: 28.7 inHg
